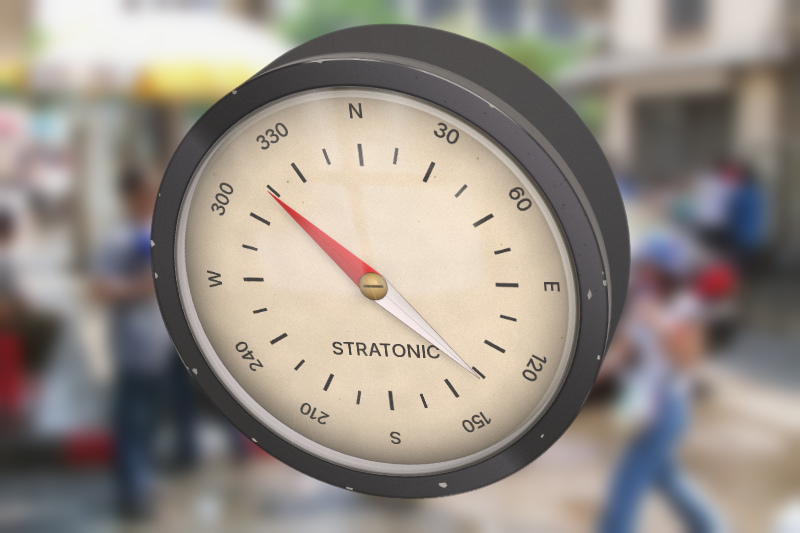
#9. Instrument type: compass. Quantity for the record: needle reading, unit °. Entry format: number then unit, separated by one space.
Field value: 315 °
